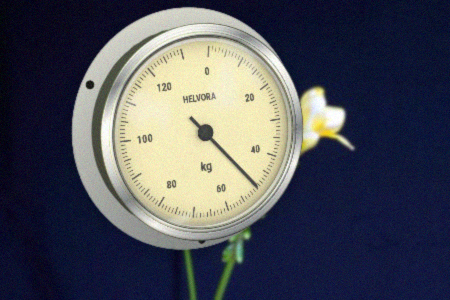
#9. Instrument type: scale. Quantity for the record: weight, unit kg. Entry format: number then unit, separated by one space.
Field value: 50 kg
